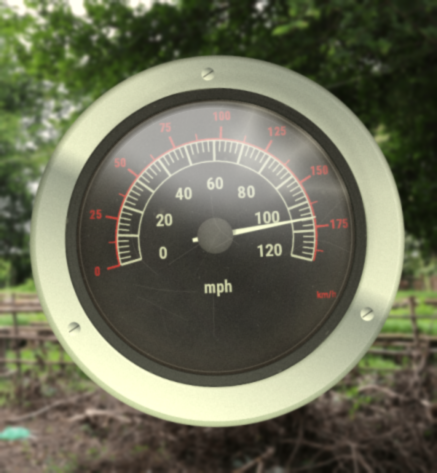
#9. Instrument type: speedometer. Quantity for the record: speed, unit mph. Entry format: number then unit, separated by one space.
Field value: 106 mph
